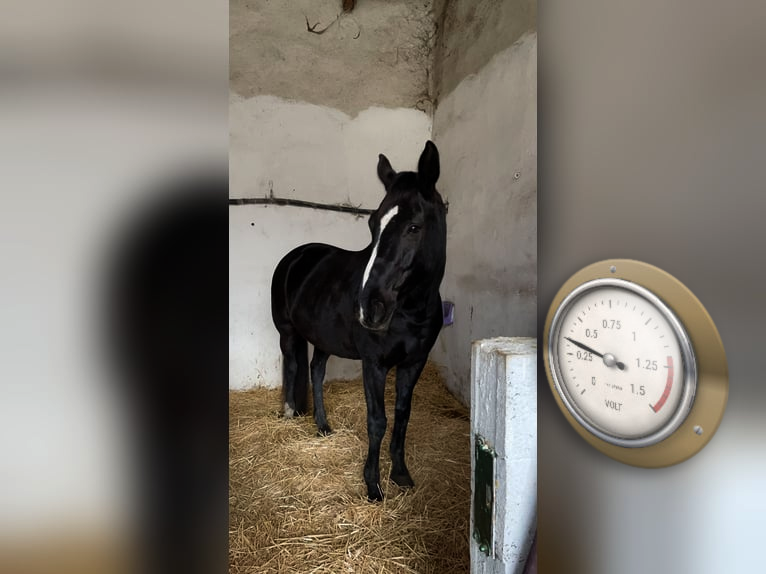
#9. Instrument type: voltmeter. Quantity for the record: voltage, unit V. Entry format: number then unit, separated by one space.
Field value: 0.35 V
